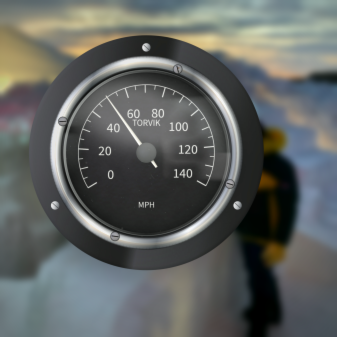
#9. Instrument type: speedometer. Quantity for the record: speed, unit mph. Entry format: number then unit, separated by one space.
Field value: 50 mph
